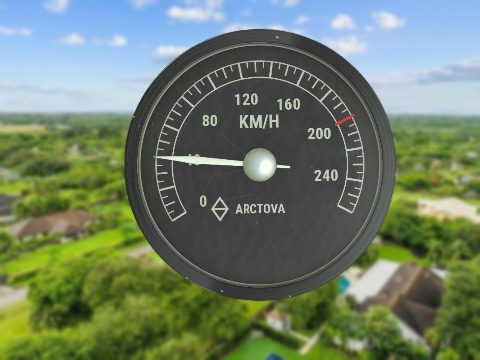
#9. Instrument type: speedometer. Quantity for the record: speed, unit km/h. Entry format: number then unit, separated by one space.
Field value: 40 km/h
